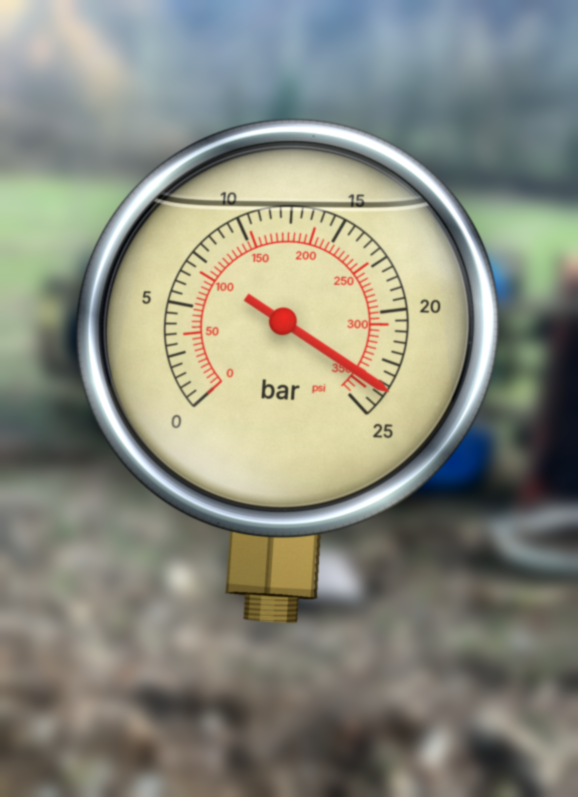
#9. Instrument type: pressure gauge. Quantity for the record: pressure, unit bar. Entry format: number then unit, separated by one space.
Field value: 23.75 bar
